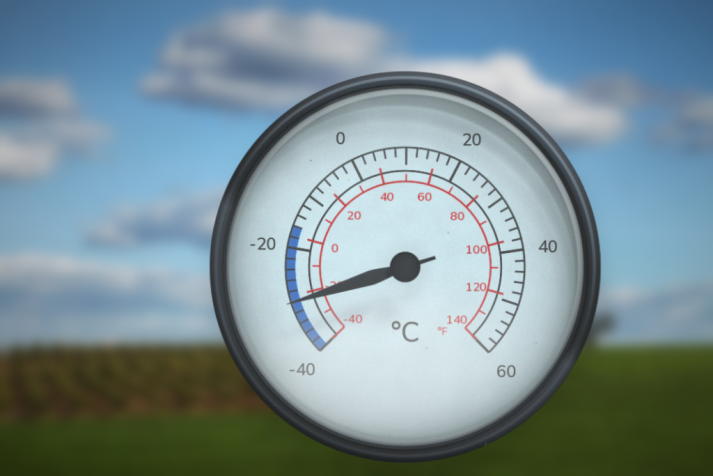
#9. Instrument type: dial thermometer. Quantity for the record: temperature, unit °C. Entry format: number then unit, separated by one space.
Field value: -30 °C
